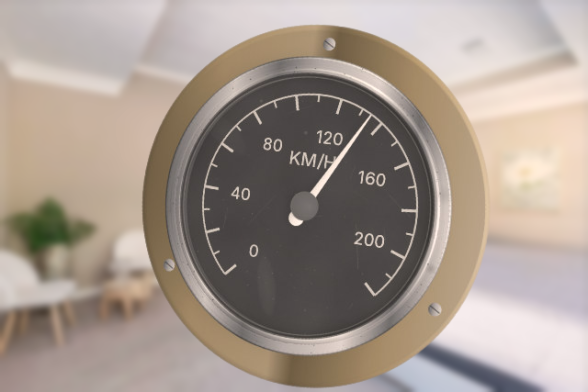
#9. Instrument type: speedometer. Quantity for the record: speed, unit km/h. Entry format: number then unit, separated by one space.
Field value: 135 km/h
